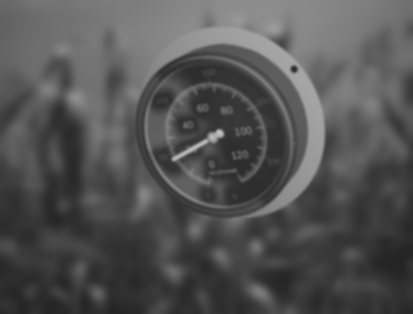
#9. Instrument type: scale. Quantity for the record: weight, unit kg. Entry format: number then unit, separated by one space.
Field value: 20 kg
